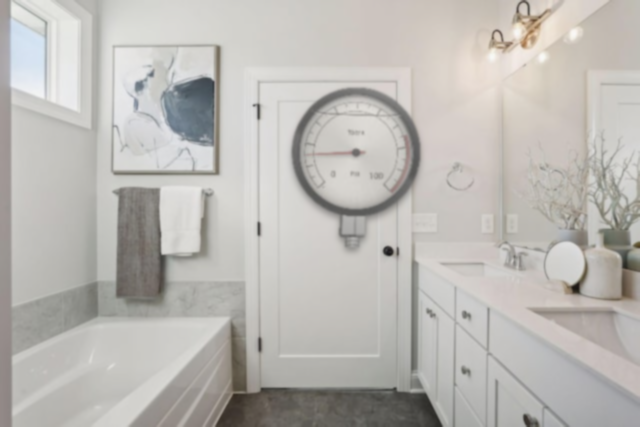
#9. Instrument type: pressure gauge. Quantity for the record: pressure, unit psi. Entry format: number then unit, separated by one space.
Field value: 15 psi
